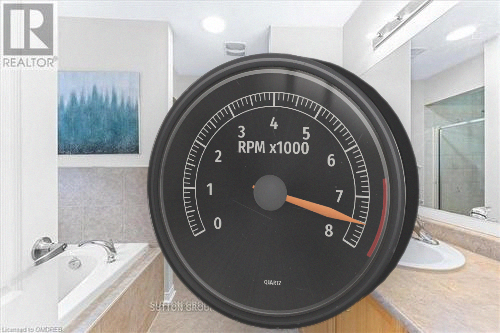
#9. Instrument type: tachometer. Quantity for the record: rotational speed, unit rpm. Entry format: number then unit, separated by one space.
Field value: 7500 rpm
